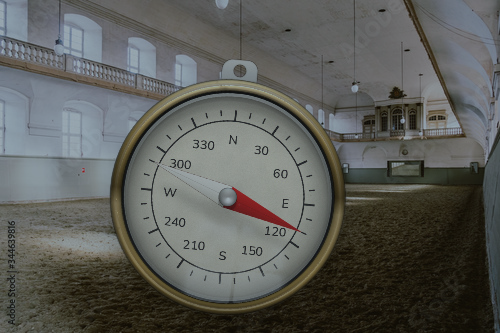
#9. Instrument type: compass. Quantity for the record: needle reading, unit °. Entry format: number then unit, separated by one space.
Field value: 110 °
